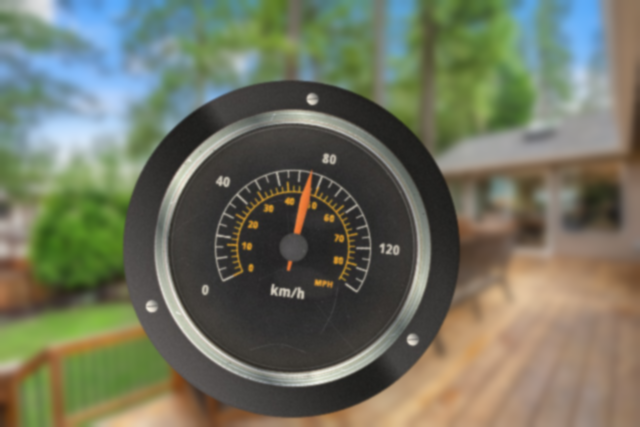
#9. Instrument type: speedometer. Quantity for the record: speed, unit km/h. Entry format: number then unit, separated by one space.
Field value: 75 km/h
